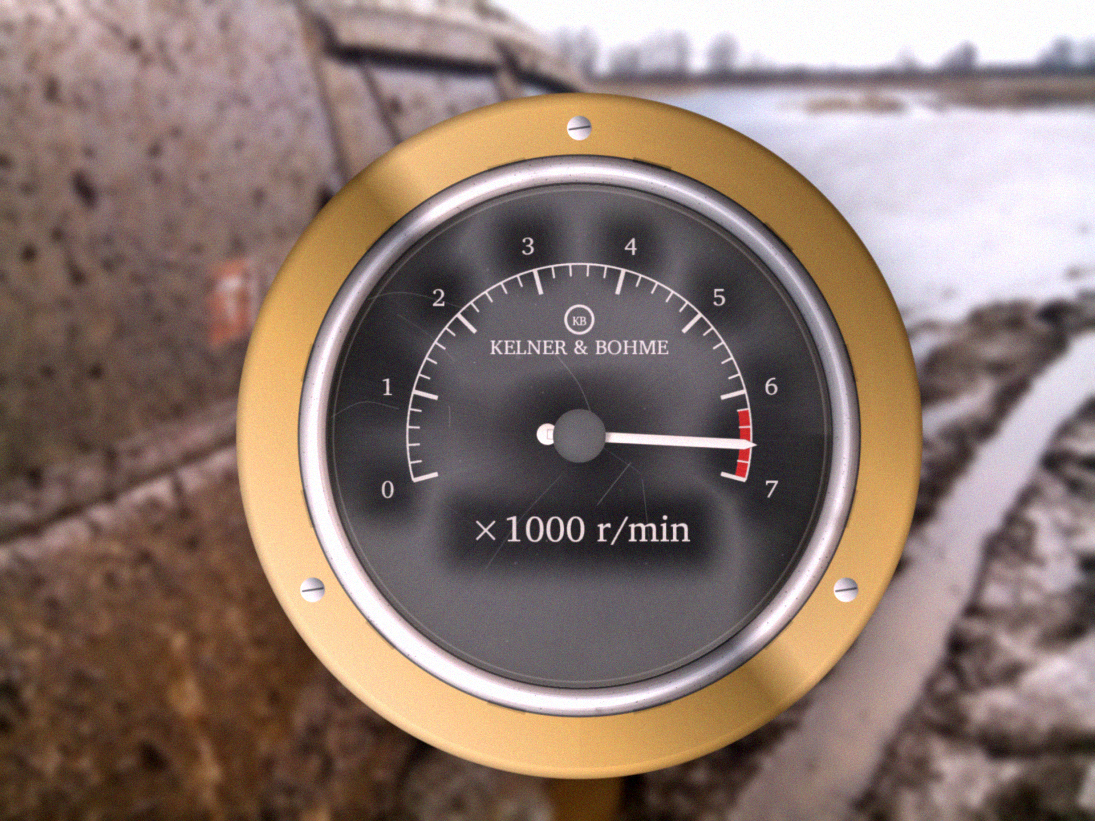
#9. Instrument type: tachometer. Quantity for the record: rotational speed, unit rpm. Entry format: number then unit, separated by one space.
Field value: 6600 rpm
